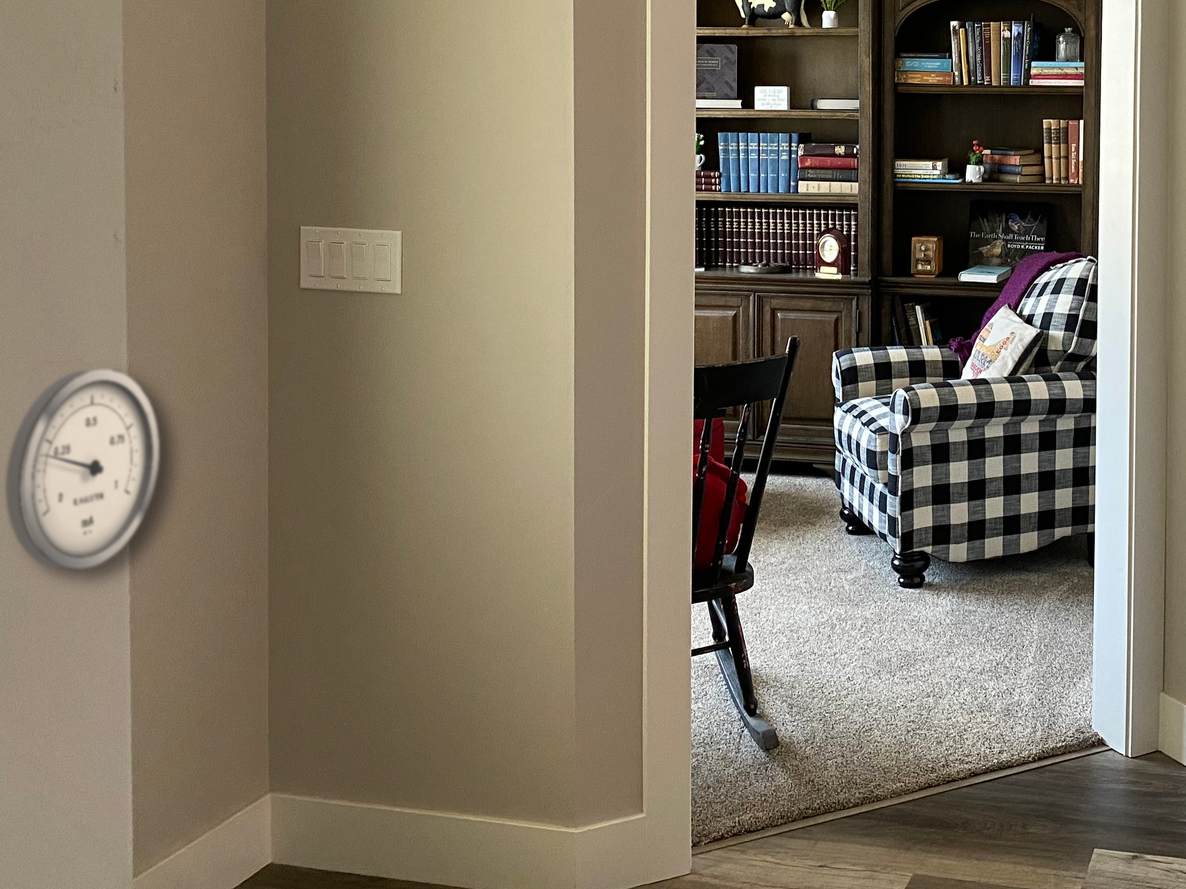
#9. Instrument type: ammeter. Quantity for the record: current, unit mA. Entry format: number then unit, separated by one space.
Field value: 0.2 mA
